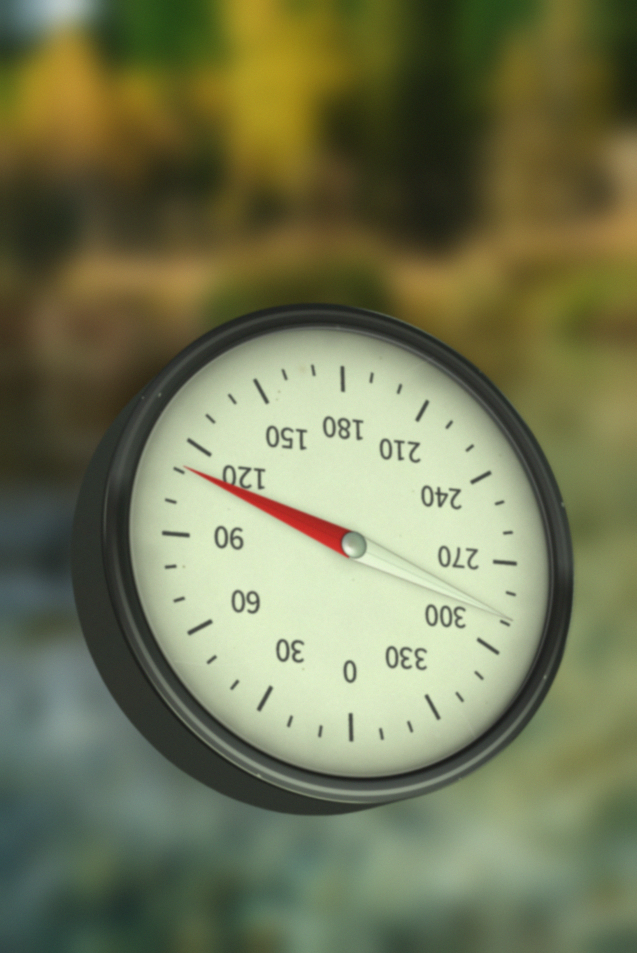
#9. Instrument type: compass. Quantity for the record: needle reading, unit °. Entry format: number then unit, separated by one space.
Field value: 110 °
